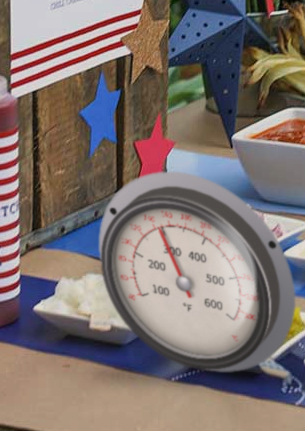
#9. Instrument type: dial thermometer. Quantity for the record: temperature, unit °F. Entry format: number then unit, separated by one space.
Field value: 300 °F
